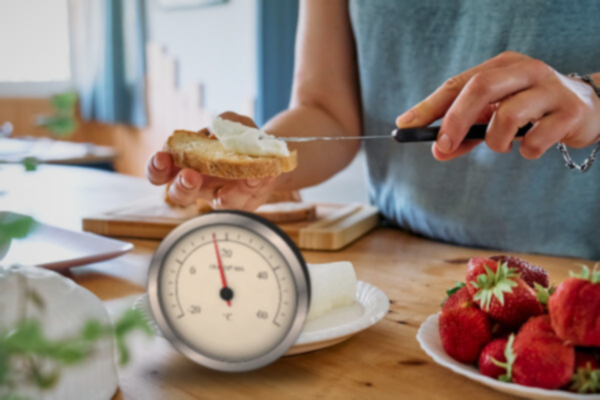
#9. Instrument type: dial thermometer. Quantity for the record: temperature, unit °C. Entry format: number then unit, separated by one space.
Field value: 16 °C
